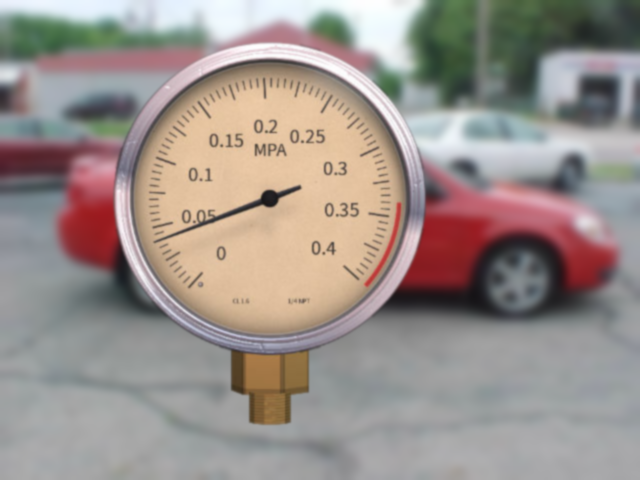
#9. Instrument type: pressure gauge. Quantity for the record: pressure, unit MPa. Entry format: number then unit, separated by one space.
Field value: 0.04 MPa
